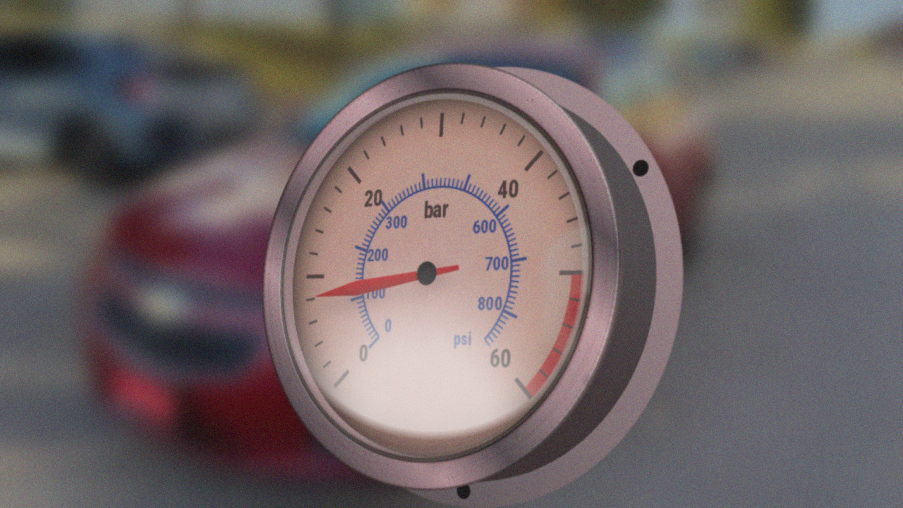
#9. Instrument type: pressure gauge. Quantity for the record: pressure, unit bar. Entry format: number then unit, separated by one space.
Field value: 8 bar
